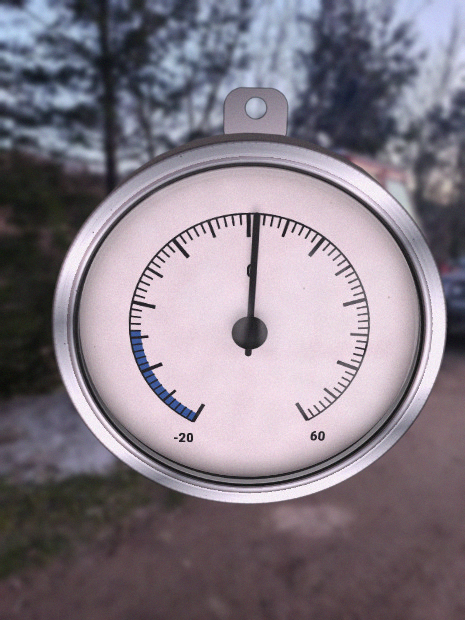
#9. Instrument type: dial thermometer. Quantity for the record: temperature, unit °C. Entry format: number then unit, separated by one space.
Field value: 21 °C
